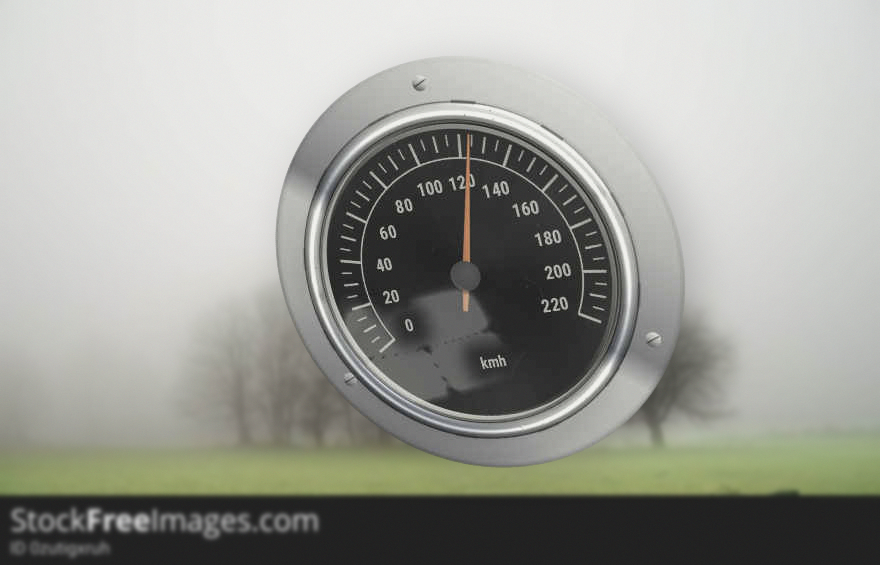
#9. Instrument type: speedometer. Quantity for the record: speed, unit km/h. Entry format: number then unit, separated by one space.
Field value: 125 km/h
